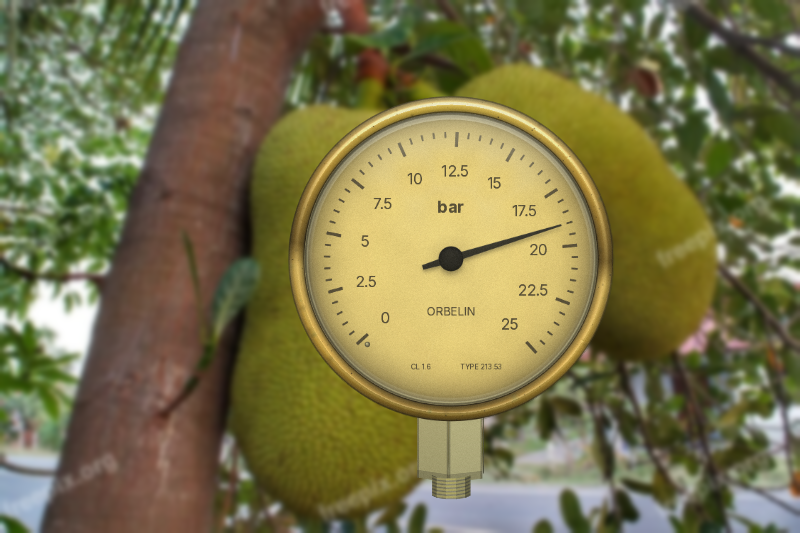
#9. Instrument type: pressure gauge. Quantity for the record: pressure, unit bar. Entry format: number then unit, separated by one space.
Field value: 19 bar
